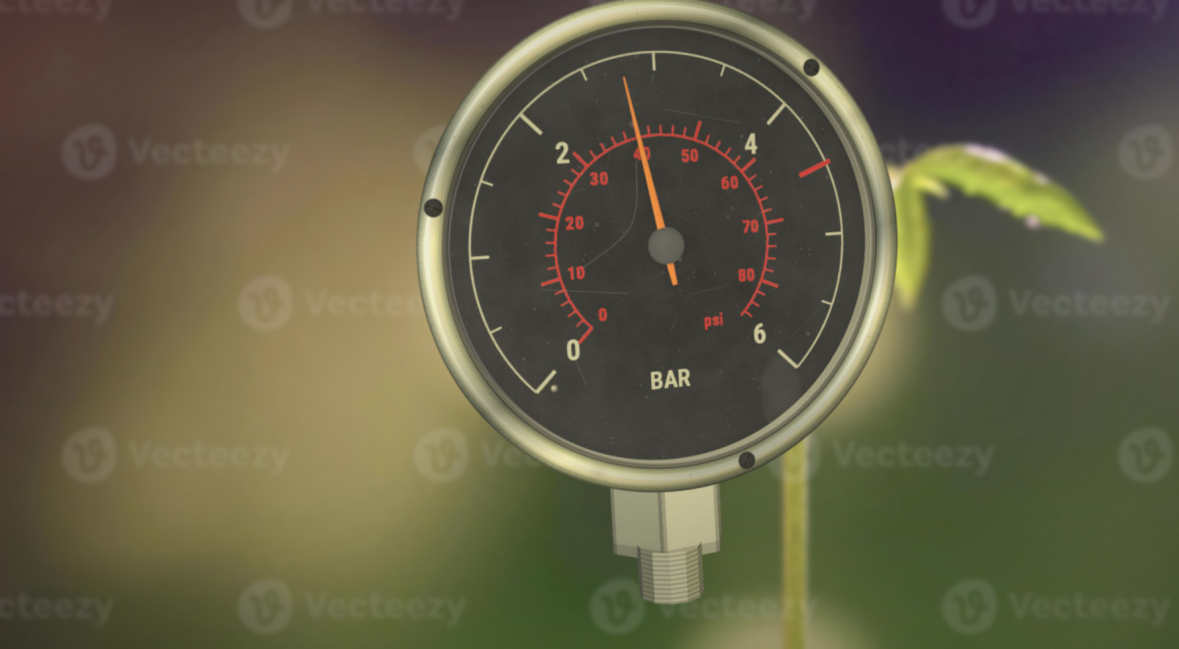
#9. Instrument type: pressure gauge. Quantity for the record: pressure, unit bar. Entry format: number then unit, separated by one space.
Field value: 2.75 bar
